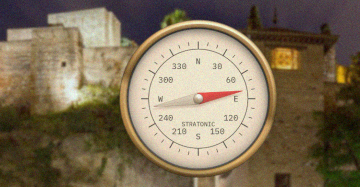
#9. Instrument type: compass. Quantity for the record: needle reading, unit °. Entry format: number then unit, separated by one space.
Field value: 80 °
